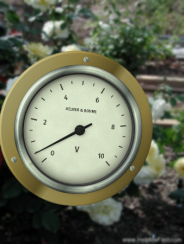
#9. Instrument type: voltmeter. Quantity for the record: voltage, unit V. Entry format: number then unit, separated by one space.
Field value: 0.5 V
